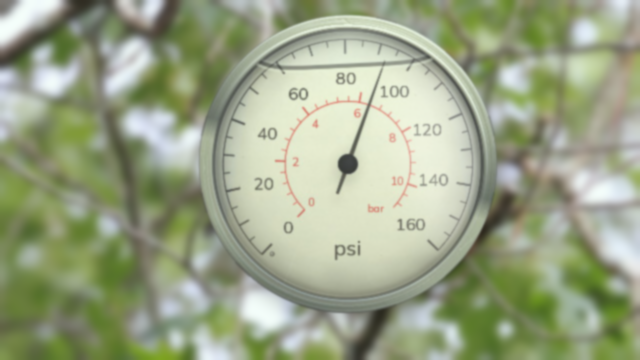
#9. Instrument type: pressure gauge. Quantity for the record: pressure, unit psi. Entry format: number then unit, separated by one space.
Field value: 92.5 psi
